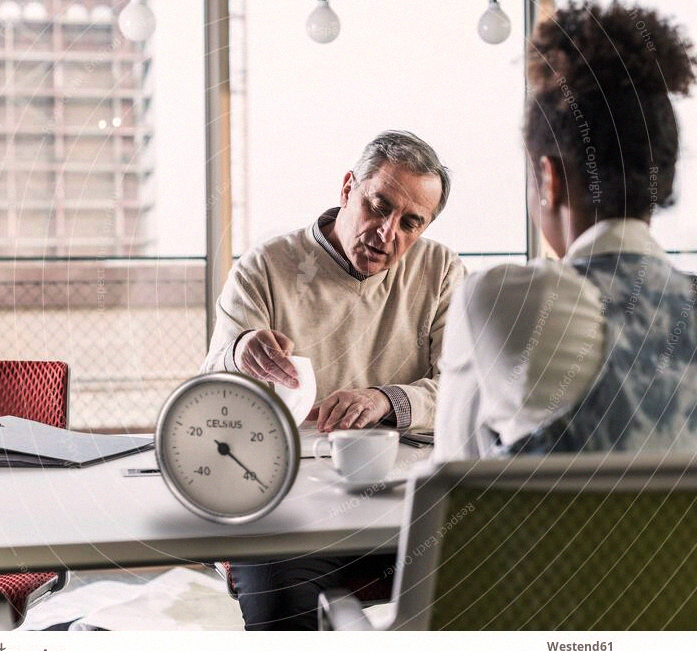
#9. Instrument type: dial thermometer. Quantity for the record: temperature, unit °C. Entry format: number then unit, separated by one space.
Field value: 38 °C
